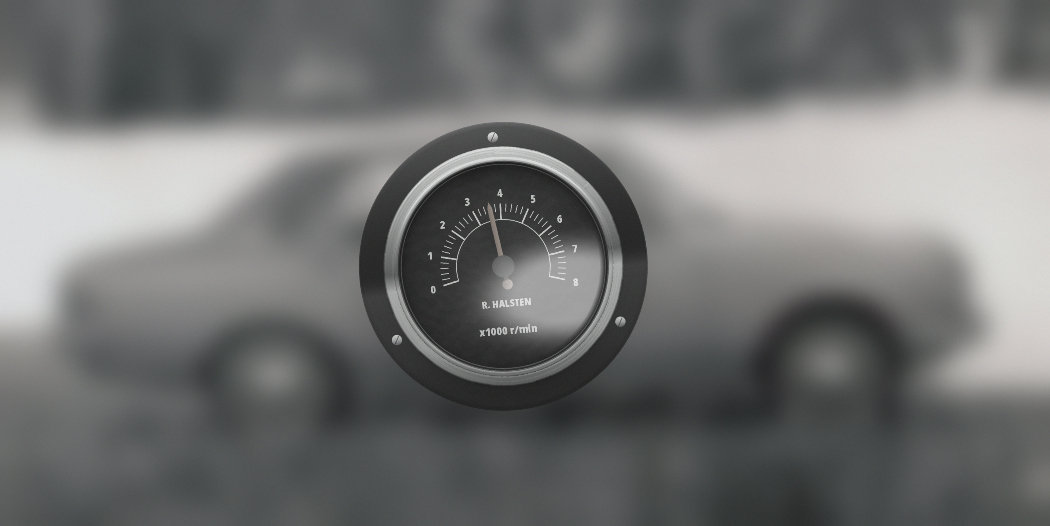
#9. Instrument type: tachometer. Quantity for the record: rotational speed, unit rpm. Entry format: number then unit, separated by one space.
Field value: 3600 rpm
